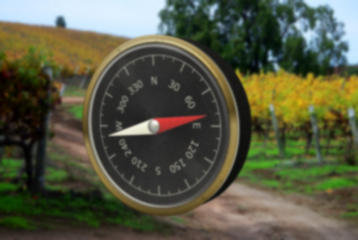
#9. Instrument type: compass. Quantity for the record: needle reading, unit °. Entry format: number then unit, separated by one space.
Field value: 80 °
